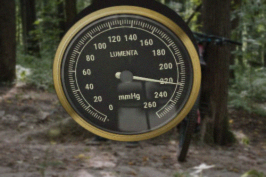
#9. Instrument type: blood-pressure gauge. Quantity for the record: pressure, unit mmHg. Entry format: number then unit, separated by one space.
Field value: 220 mmHg
